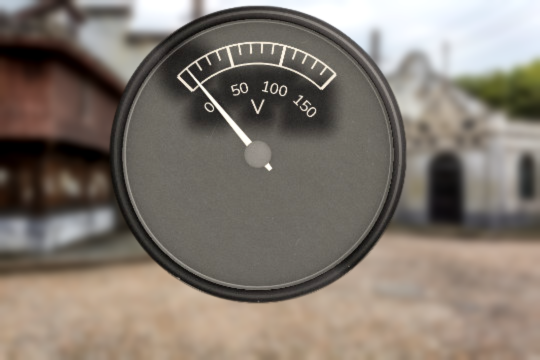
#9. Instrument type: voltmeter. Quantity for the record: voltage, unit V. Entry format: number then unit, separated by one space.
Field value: 10 V
